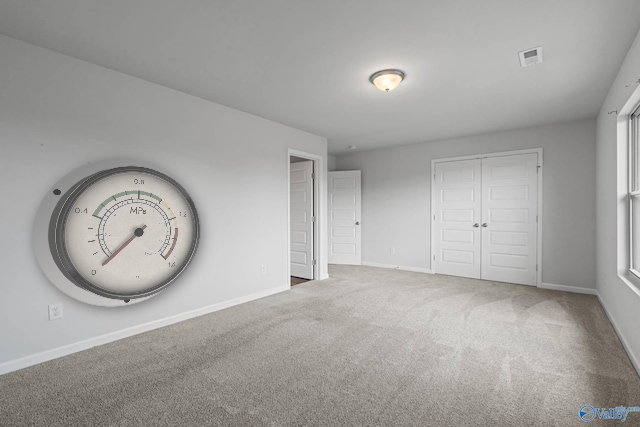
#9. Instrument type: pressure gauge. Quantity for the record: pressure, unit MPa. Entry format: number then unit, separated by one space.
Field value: 0 MPa
